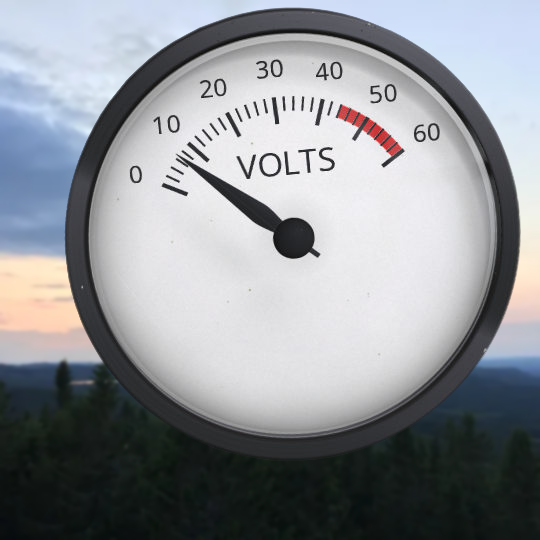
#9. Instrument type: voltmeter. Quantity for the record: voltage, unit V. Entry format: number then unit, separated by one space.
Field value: 7 V
